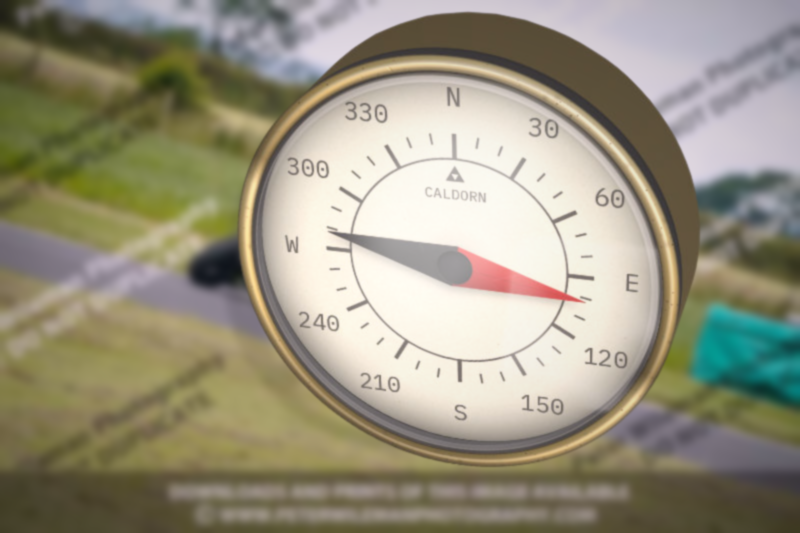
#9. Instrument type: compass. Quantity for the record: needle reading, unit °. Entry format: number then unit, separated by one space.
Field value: 100 °
